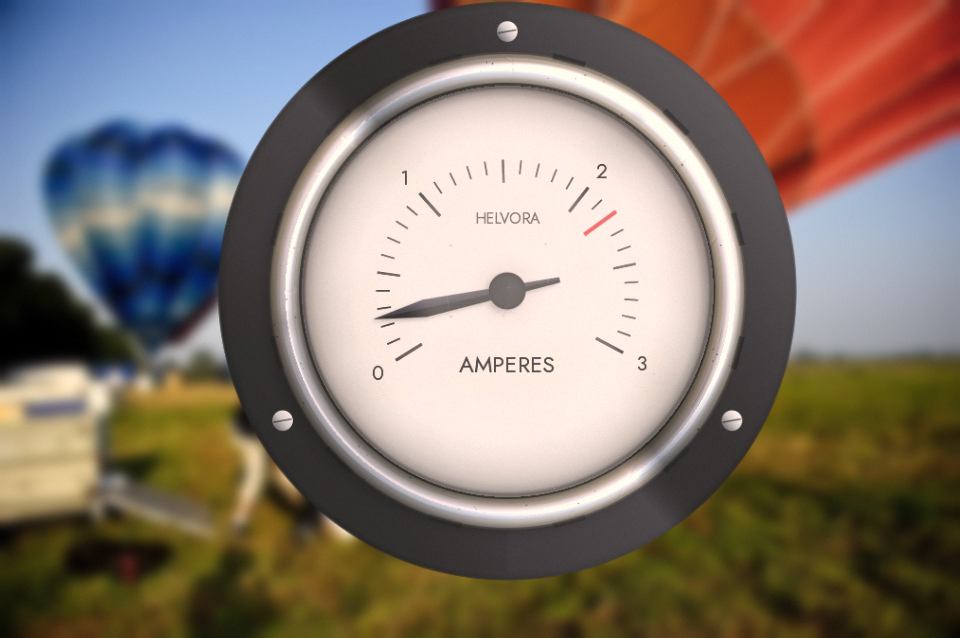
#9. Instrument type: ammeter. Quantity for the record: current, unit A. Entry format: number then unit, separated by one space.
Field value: 0.25 A
